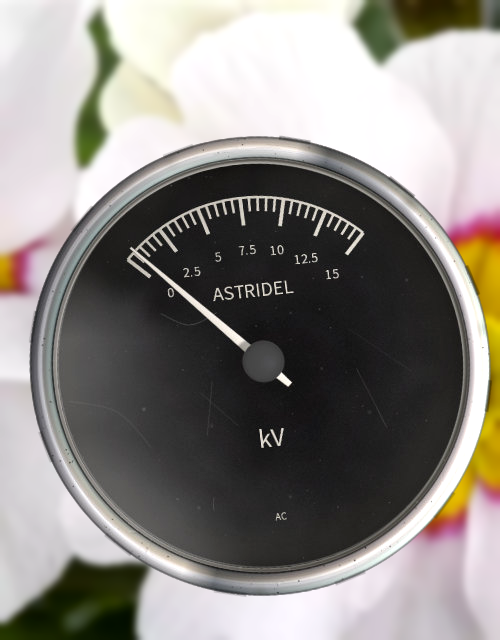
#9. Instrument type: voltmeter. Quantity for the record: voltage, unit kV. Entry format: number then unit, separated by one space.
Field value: 0.5 kV
